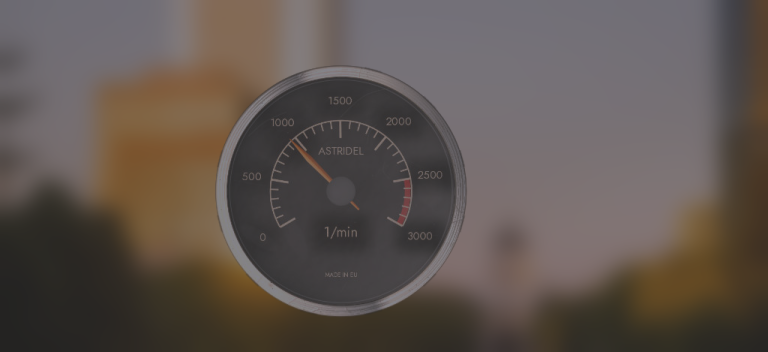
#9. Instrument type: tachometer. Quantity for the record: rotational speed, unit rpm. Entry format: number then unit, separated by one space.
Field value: 950 rpm
